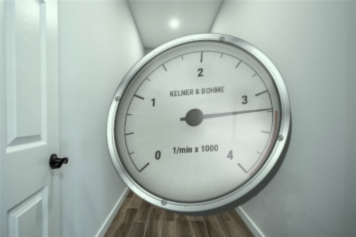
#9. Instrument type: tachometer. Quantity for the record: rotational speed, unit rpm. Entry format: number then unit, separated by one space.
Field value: 3250 rpm
